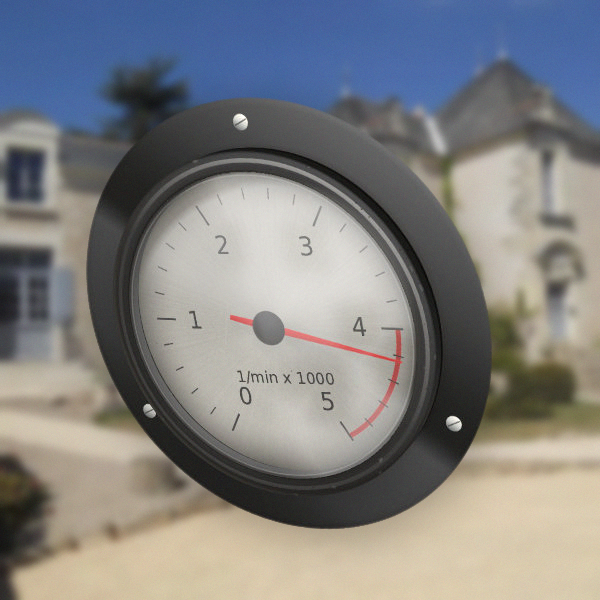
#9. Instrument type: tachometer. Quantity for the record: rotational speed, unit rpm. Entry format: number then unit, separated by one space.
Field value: 4200 rpm
